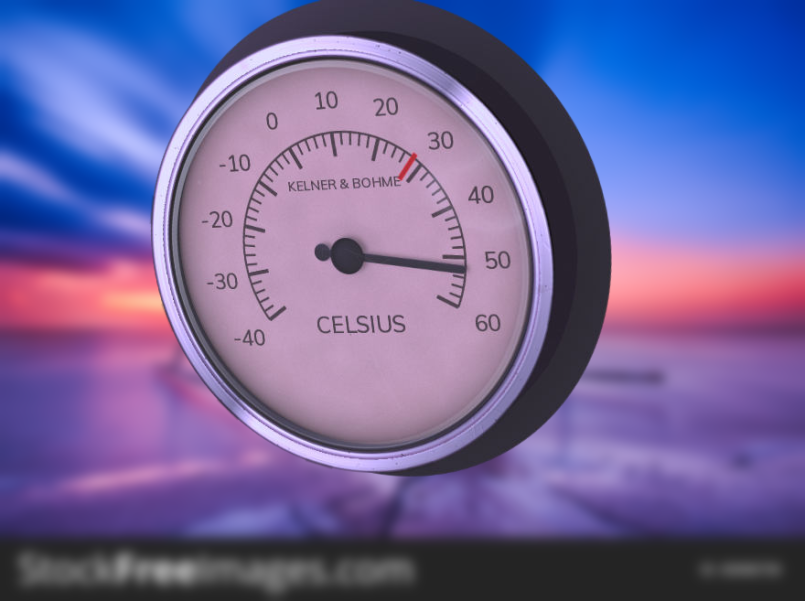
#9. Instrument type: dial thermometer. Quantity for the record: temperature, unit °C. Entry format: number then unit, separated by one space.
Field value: 52 °C
